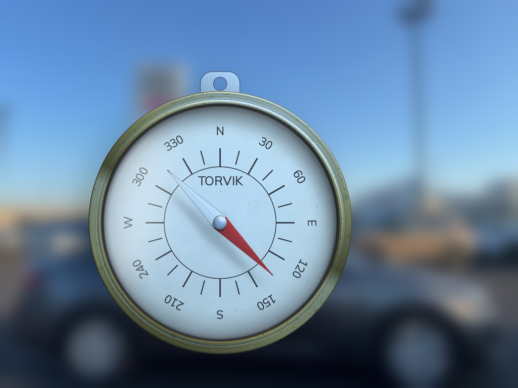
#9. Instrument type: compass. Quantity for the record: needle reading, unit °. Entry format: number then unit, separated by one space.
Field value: 135 °
